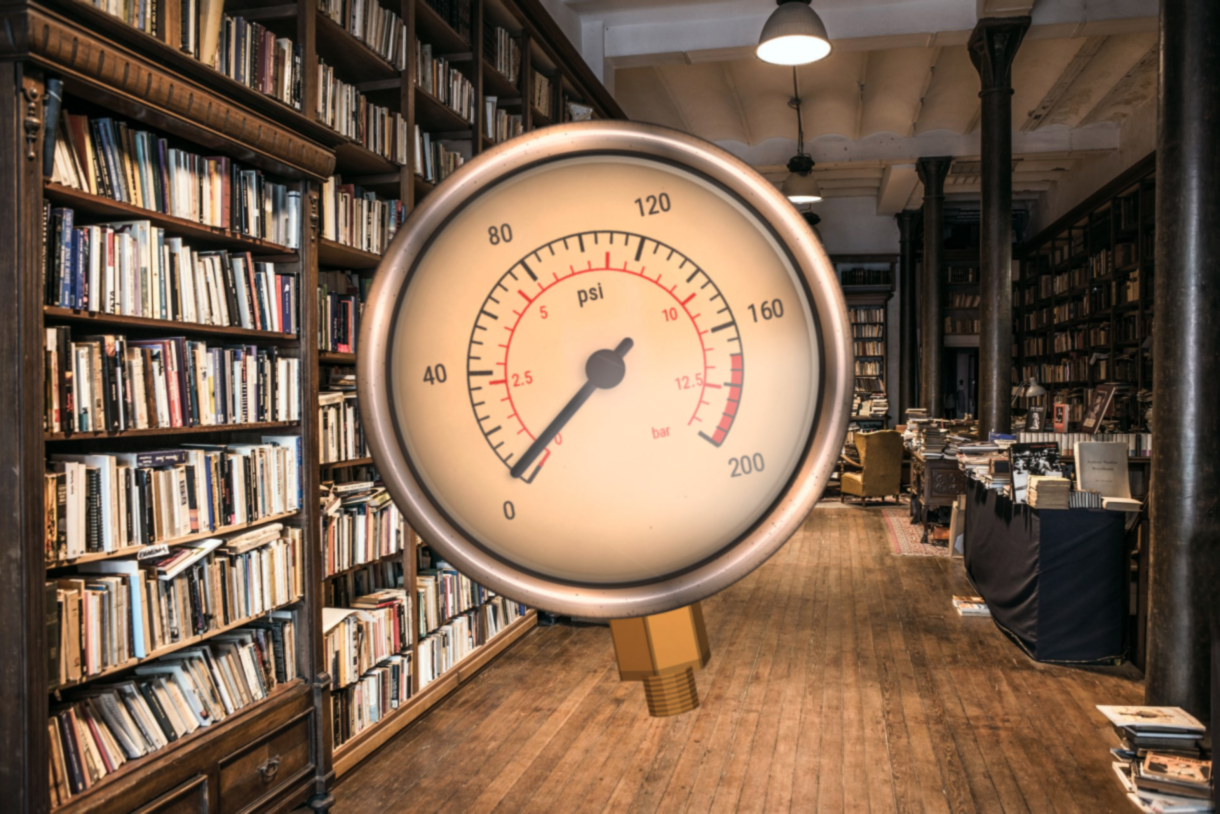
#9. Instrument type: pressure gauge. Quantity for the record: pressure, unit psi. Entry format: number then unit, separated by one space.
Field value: 5 psi
